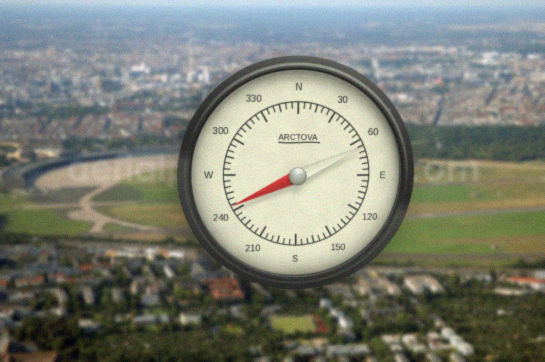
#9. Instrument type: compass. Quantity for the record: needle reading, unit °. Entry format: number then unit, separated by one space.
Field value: 245 °
